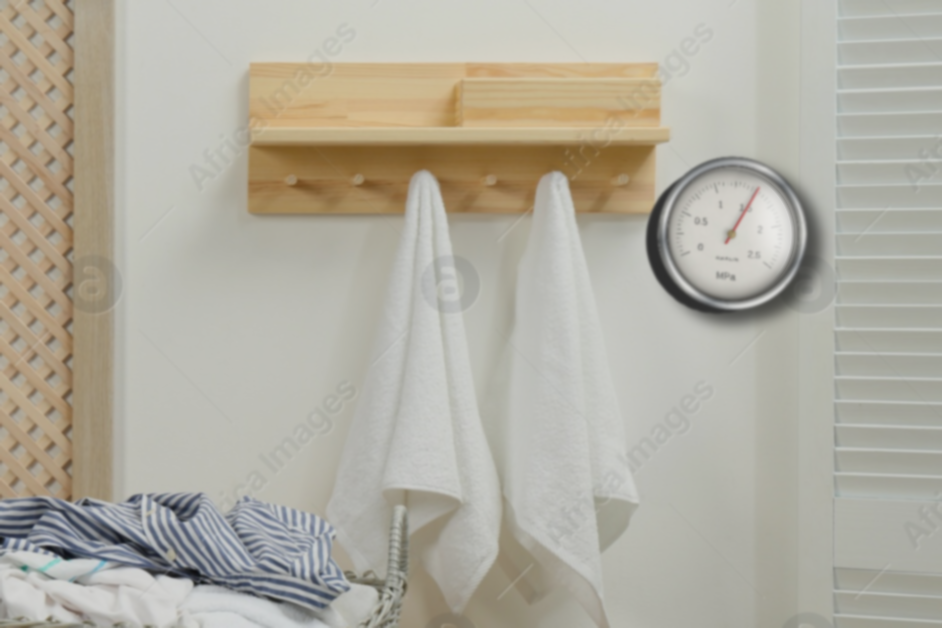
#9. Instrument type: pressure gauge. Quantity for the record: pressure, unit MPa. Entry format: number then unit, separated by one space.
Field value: 1.5 MPa
